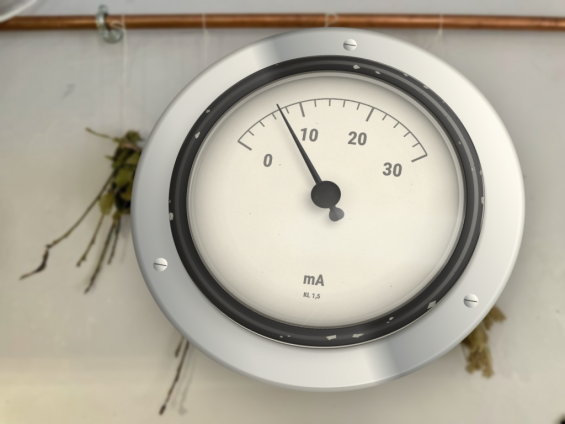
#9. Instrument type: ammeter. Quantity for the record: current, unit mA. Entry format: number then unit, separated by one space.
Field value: 7 mA
